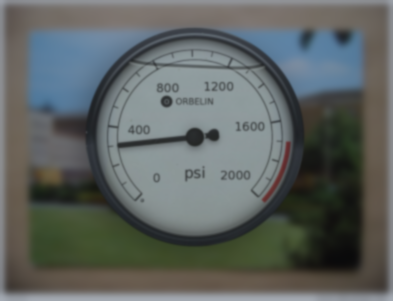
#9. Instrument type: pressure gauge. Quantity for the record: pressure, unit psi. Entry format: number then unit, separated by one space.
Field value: 300 psi
